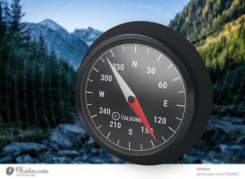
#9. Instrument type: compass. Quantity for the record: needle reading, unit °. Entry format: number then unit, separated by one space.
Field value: 142.5 °
